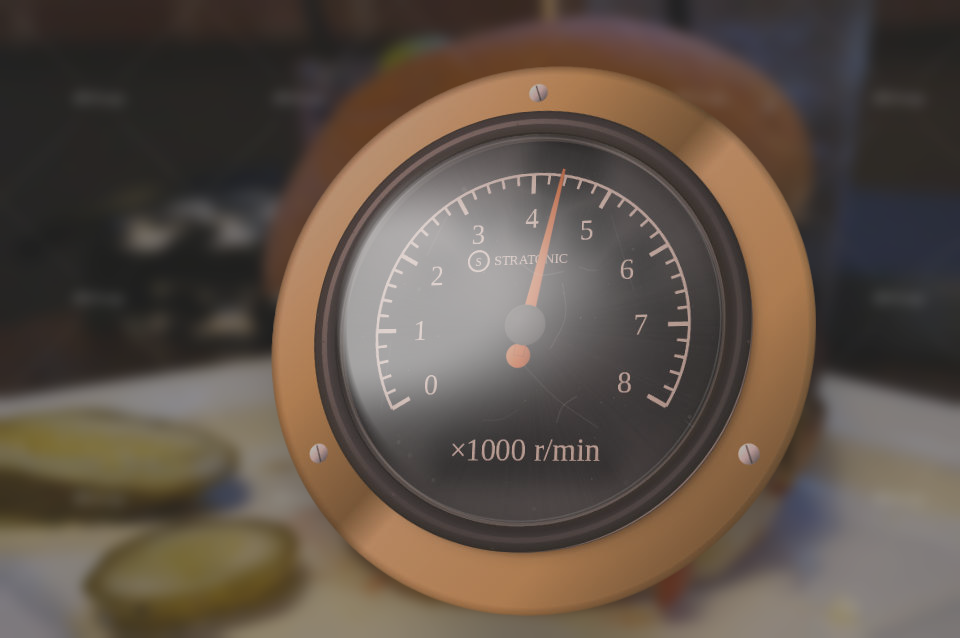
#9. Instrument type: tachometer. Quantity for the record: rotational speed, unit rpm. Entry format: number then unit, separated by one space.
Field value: 4400 rpm
